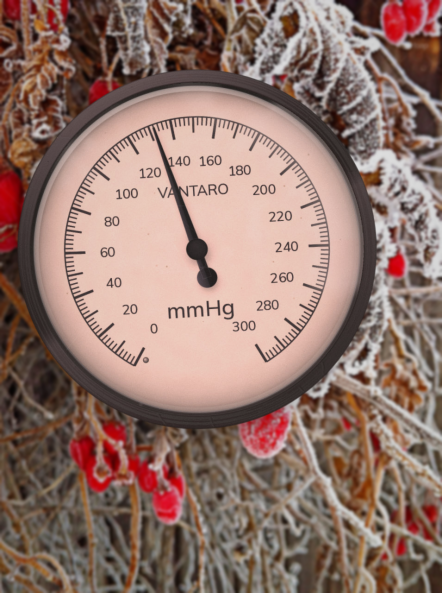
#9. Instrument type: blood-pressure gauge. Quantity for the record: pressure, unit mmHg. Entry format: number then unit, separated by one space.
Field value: 132 mmHg
